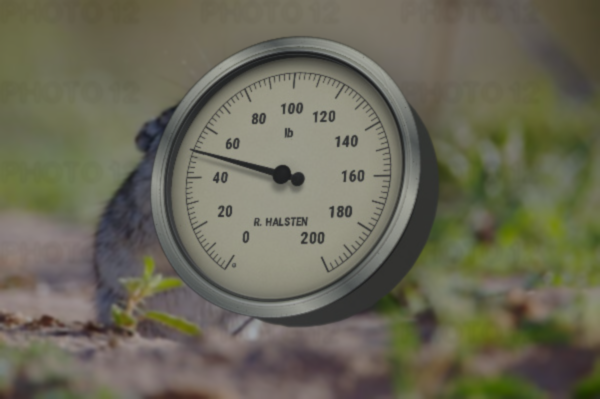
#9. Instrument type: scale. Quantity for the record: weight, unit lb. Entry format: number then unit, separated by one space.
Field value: 50 lb
